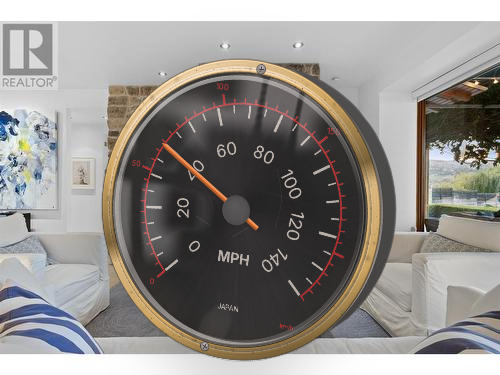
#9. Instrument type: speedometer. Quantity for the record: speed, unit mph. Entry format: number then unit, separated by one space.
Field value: 40 mph
